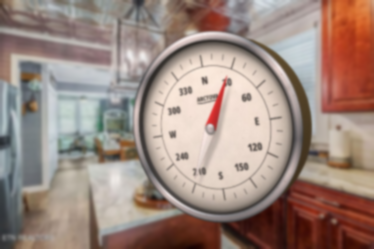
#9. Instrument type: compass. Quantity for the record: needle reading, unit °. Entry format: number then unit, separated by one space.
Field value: 30 °
